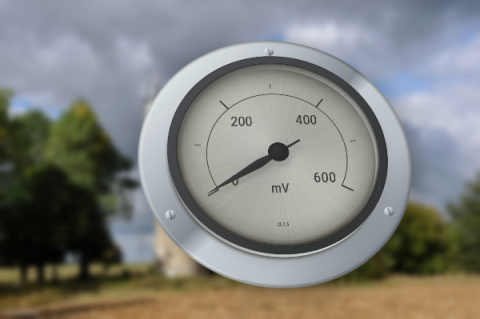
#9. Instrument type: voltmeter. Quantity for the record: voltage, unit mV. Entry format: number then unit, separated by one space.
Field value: 0 mV
